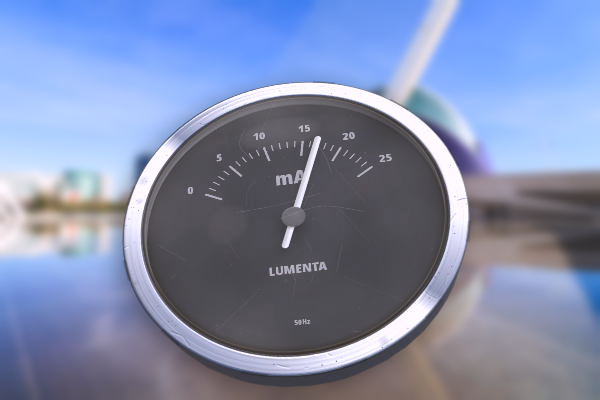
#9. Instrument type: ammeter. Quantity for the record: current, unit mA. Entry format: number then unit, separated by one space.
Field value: 17 mA
